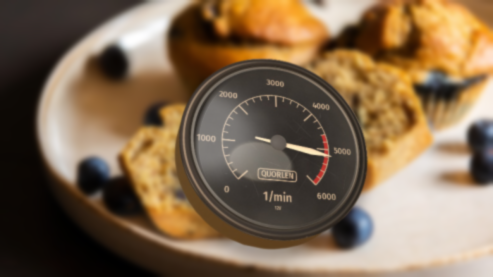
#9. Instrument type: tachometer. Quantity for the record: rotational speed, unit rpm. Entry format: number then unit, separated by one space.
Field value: 5200 rpm
